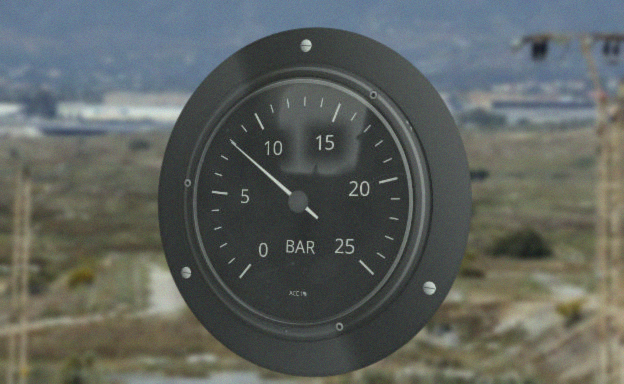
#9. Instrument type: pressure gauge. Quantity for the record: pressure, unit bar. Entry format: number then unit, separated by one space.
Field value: 8 bar
